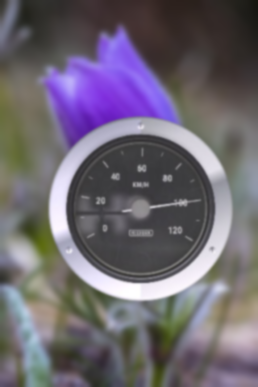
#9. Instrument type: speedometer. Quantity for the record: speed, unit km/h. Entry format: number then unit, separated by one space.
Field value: 100 km/h
